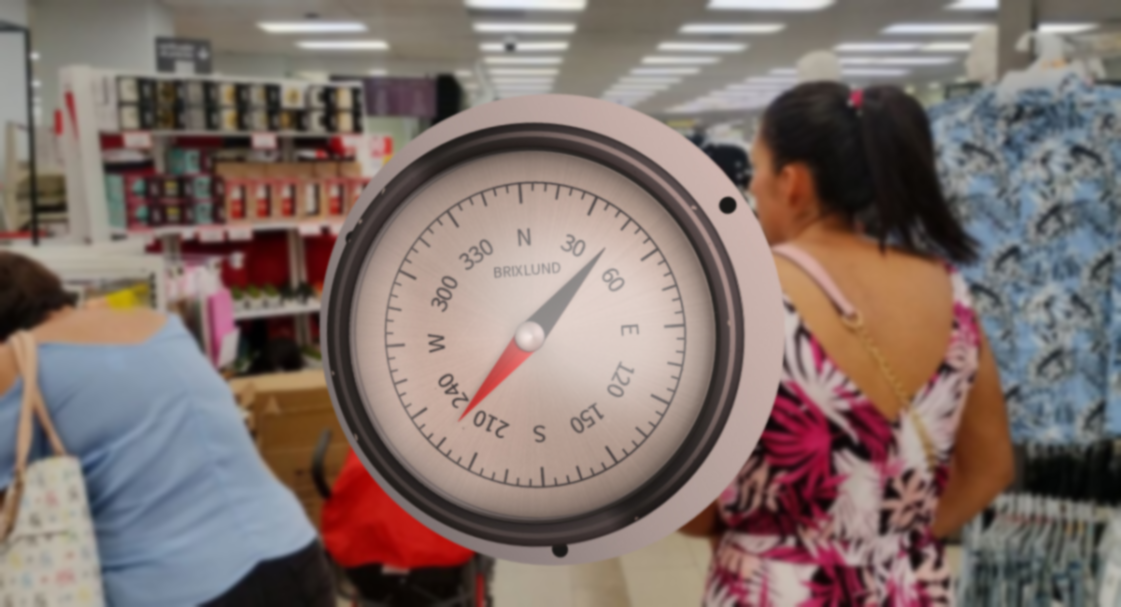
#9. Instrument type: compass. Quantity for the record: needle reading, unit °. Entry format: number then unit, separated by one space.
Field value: 225 °
